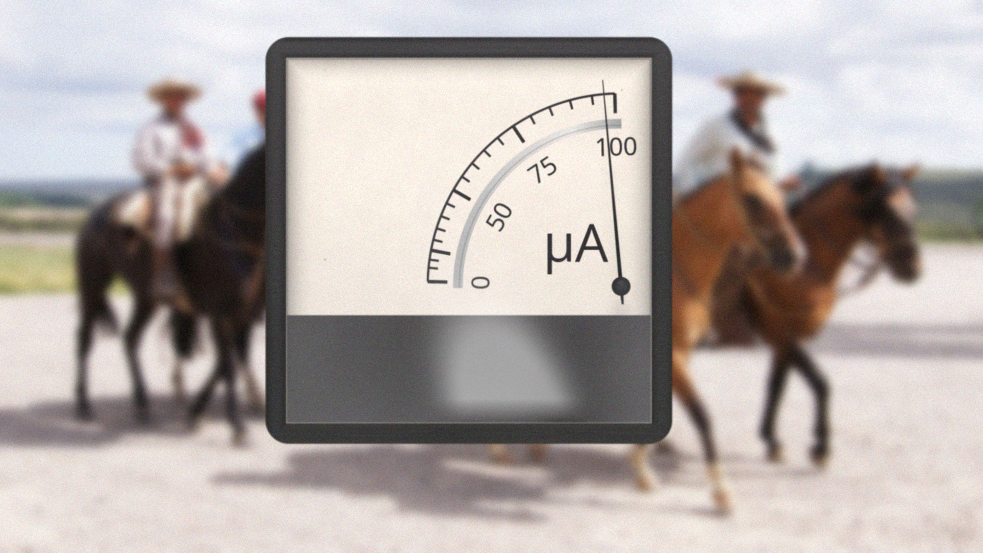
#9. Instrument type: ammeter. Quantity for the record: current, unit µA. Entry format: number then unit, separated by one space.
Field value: 97.5 µA
